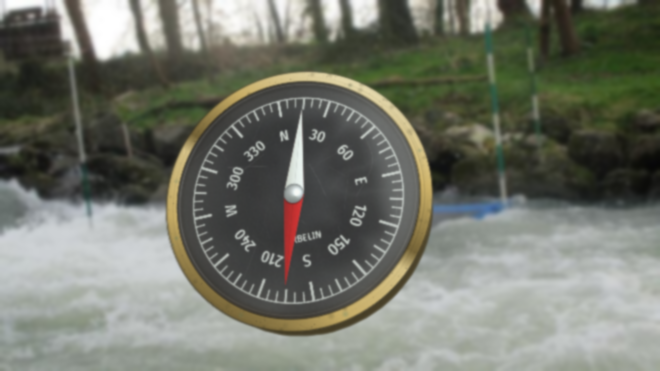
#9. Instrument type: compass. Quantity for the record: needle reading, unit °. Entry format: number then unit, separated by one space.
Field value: 195 °
